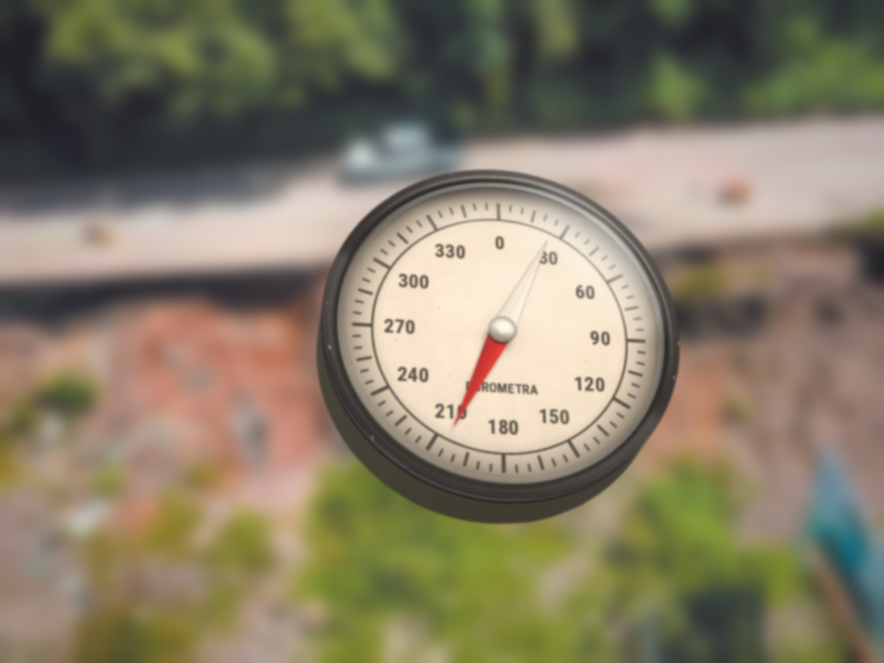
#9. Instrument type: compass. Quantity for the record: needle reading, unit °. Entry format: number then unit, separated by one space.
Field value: 205 °
